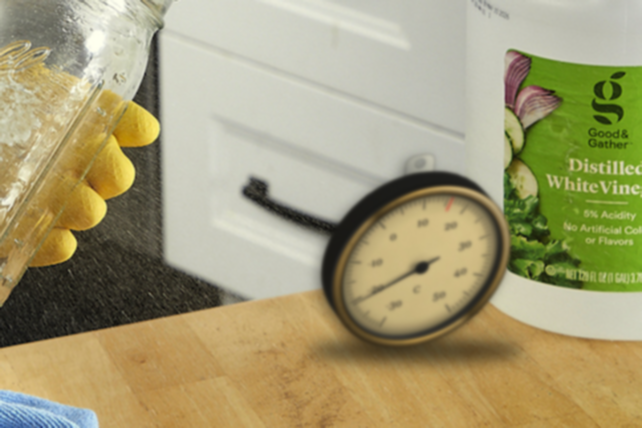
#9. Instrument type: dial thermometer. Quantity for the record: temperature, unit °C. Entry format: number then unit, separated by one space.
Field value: -20 °C
